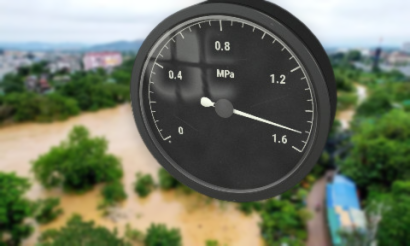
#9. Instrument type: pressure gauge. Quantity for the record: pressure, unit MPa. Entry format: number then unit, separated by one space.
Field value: 1.5 MPa
